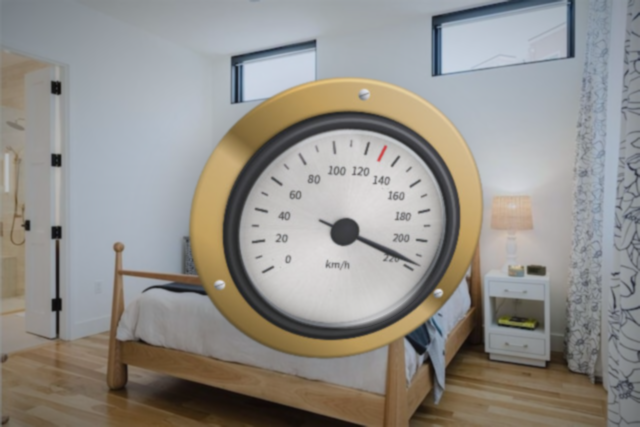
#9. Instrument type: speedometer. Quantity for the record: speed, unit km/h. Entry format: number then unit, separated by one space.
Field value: 215 km/h
